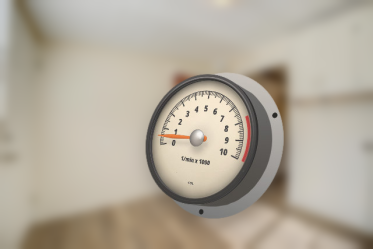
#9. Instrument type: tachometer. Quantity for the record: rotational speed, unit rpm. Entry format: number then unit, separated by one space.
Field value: 500 rpm
